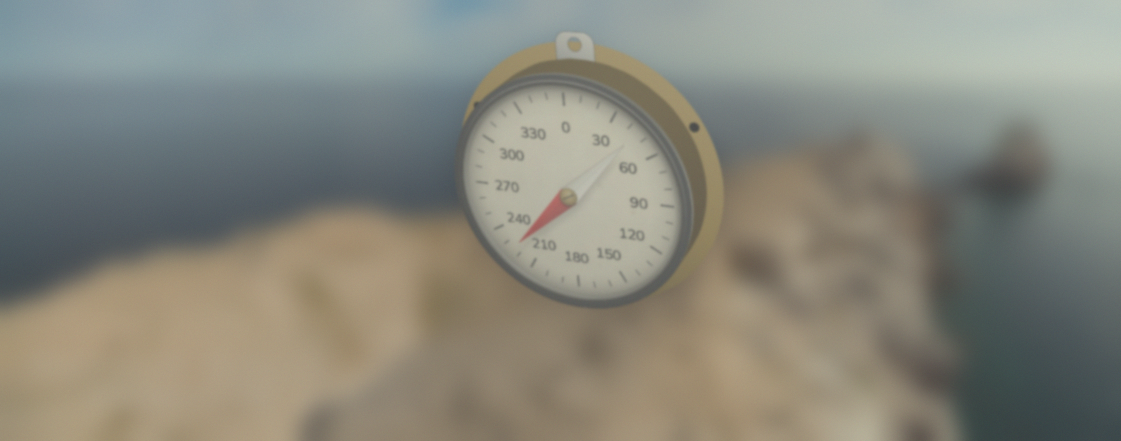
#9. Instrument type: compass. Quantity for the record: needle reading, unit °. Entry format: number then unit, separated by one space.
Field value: 225 °
